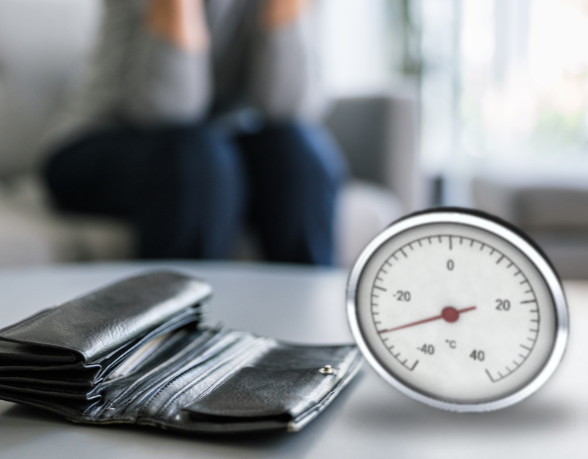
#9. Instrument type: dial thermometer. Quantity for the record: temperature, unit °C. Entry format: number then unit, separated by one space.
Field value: -30 °C
